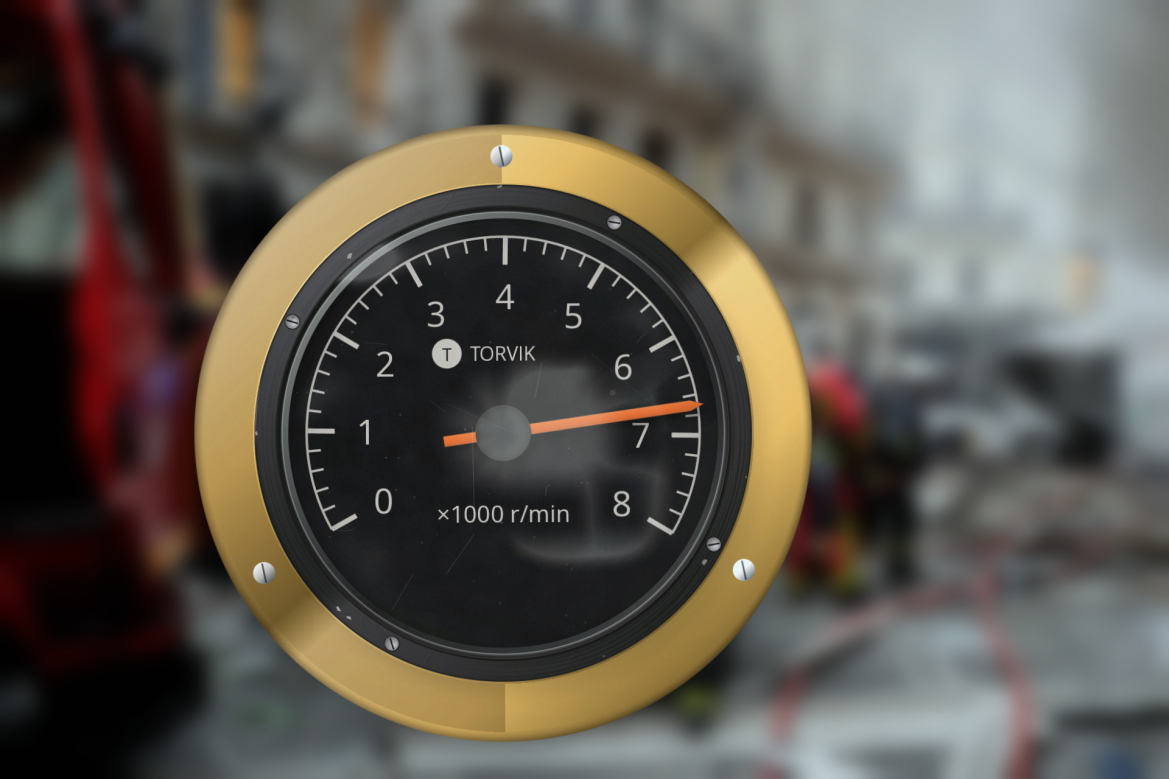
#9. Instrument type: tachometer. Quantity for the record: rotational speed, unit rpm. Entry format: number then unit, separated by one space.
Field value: 6700 rpm
